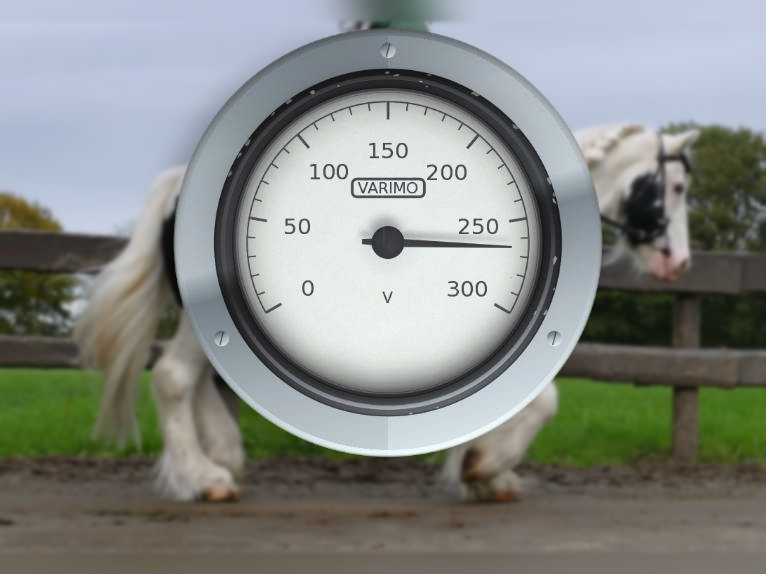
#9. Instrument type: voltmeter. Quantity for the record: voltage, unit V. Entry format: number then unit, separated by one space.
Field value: 265 V
